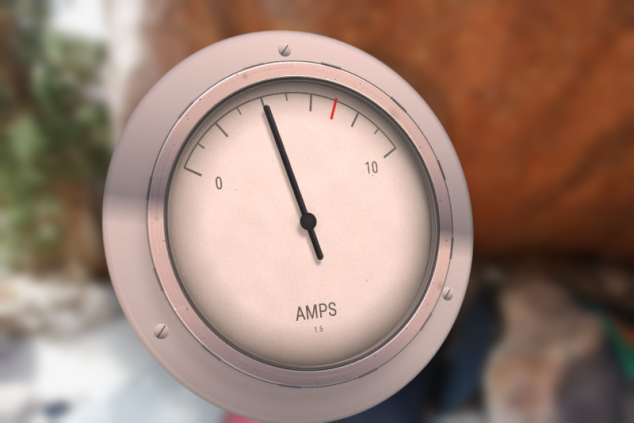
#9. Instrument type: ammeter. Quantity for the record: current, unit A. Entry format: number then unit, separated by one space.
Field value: 4 A
